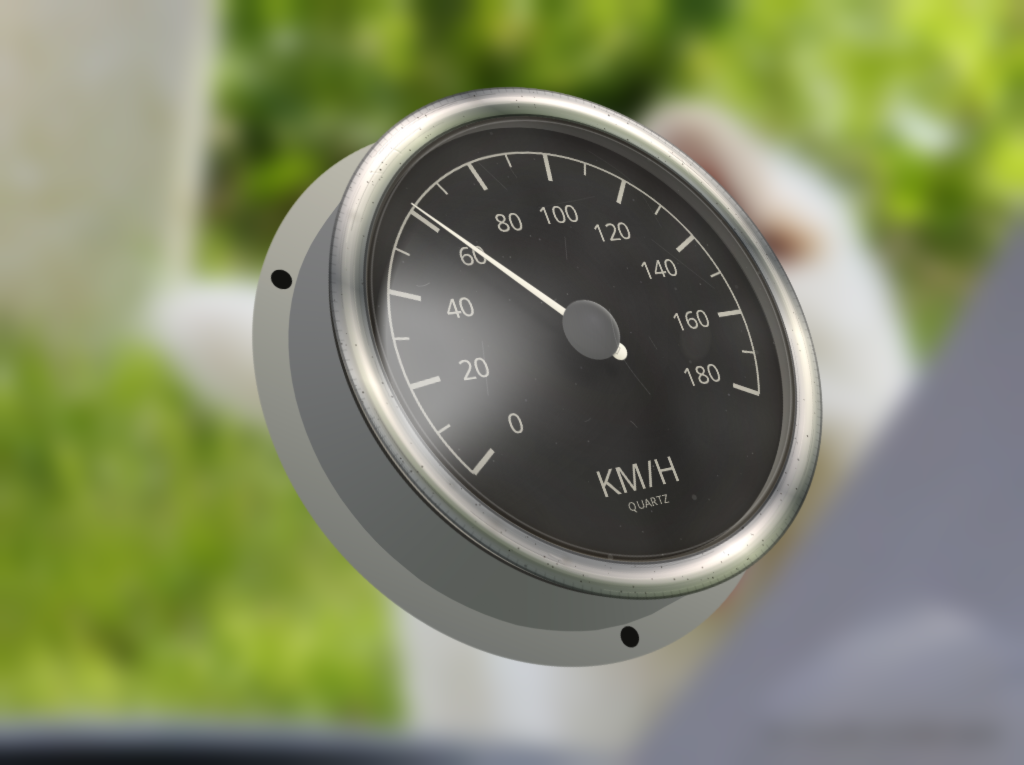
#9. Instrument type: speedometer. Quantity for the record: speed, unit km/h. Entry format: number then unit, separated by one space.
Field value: 60 km/h
